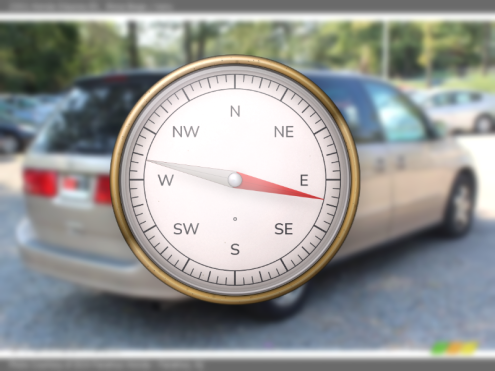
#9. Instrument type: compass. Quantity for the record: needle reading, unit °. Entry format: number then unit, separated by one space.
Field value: 102.5 °
